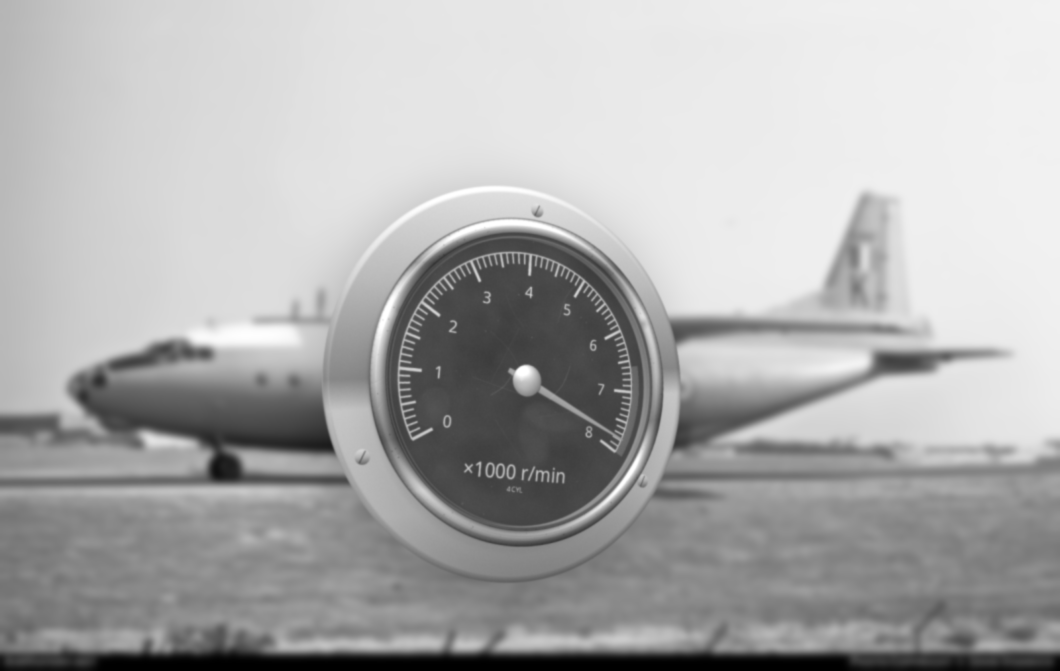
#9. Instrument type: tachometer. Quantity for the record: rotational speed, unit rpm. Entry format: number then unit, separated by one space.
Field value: 7800 rpm
